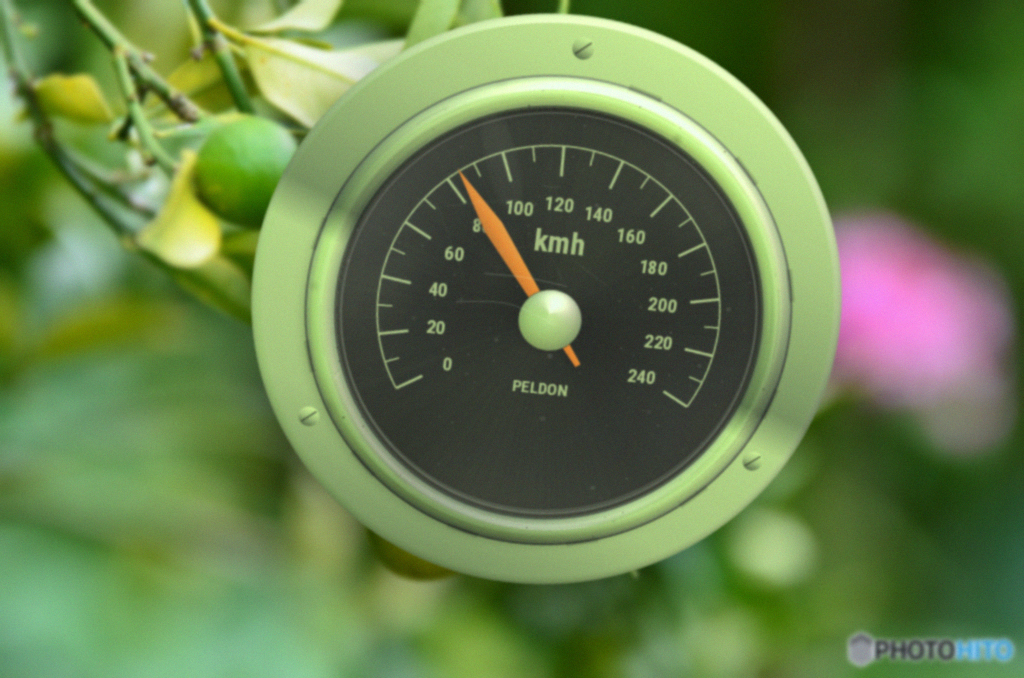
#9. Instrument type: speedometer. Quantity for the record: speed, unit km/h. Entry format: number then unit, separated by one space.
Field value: 85 km/h
